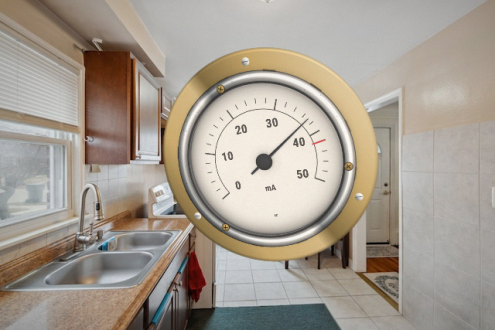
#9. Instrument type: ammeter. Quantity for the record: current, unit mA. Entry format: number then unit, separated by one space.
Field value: 37 mA
